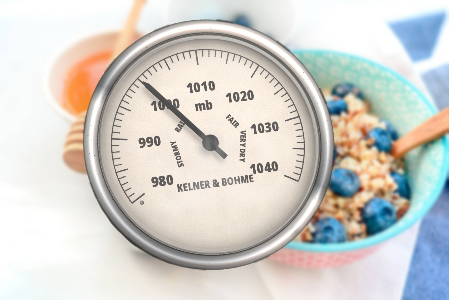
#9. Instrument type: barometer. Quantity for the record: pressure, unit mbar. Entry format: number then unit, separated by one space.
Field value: 1000 mbar
